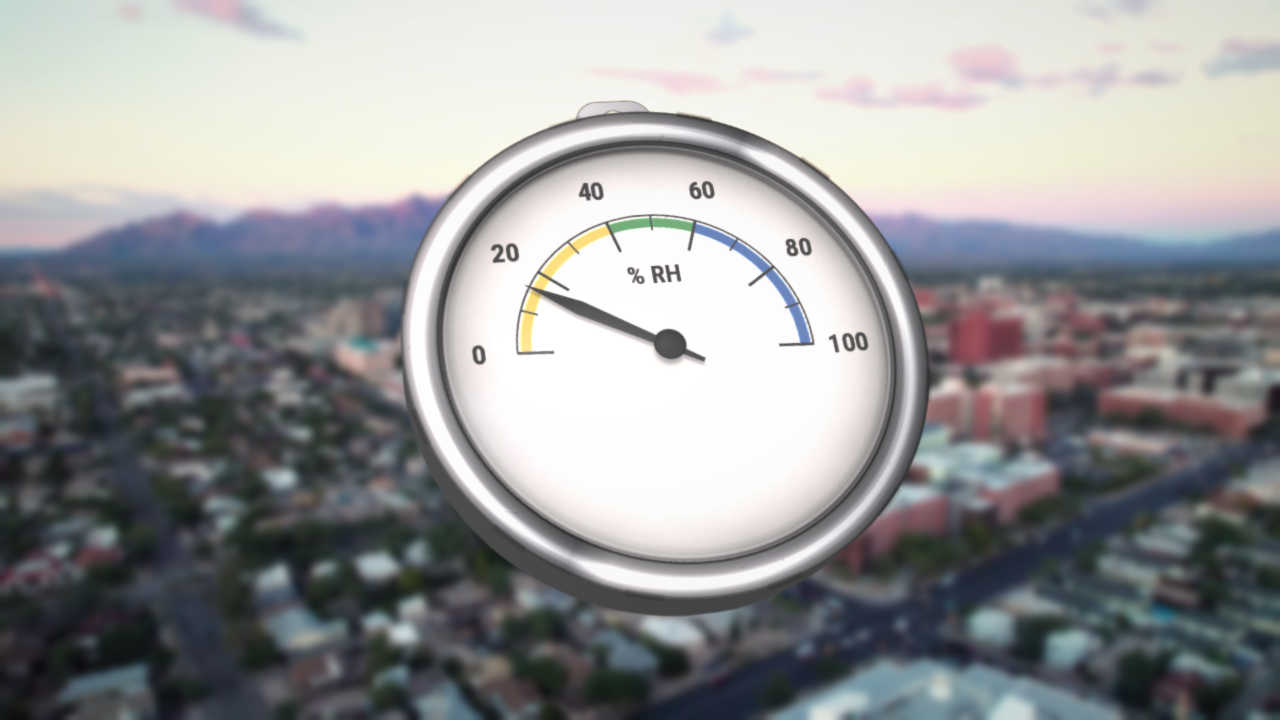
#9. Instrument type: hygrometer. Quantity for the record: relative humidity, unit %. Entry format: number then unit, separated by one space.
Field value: 15 %
